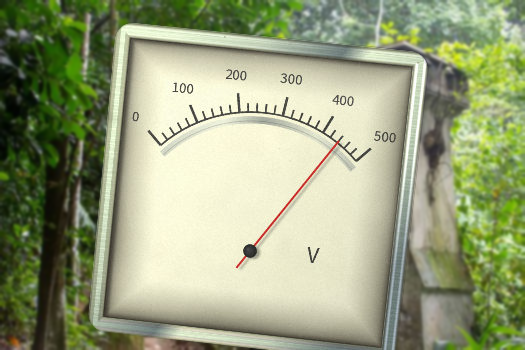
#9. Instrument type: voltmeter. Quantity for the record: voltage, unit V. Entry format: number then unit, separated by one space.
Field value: 440 V
